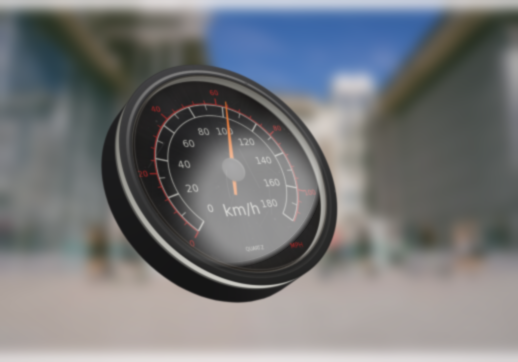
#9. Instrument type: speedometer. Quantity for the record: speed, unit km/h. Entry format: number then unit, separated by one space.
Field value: 100 km/h
